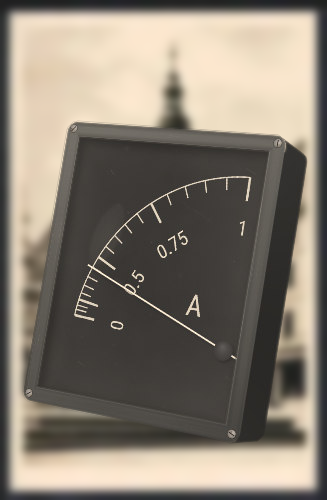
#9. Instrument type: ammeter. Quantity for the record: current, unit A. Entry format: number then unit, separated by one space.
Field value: 0.45 A
